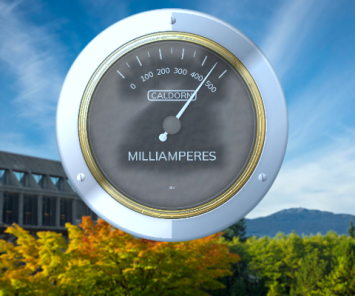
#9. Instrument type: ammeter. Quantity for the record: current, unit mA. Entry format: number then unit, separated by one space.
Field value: 450 mA
